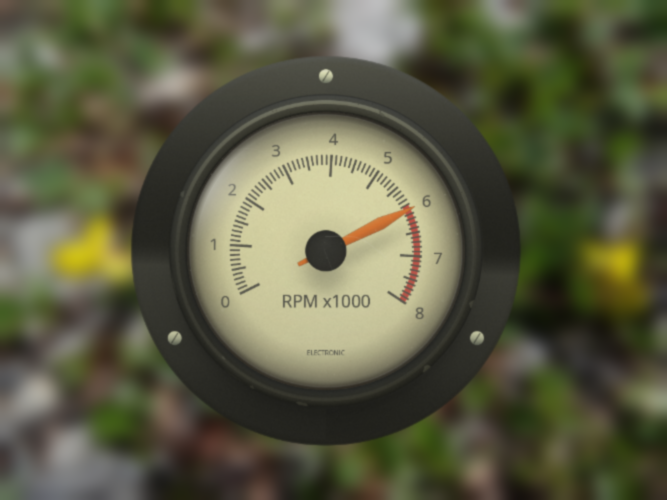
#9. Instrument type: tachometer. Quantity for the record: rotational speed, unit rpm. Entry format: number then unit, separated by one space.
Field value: 6000 rpm
